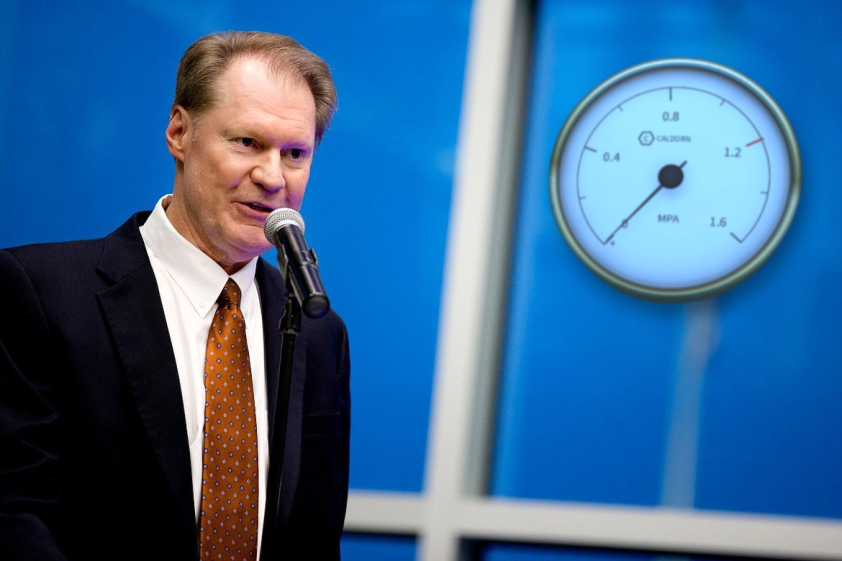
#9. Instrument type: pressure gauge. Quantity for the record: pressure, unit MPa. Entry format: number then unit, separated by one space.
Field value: 0 MPa
